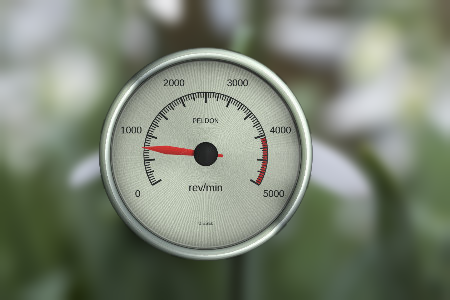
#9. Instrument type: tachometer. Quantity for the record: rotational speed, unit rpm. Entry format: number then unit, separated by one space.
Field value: 750 rpm
